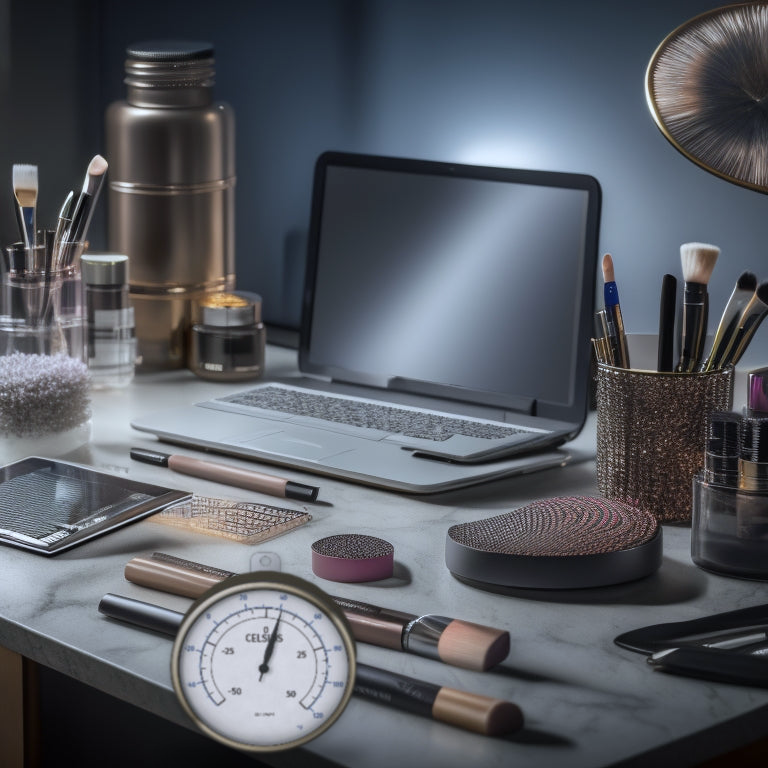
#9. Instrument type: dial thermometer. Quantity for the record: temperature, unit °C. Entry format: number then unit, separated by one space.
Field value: 5 °C
